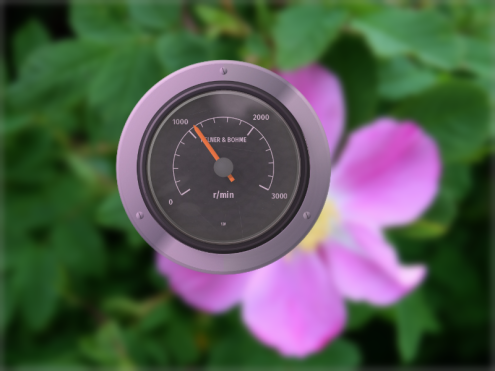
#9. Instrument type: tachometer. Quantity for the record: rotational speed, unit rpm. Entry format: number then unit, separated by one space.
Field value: 1100 rpm
